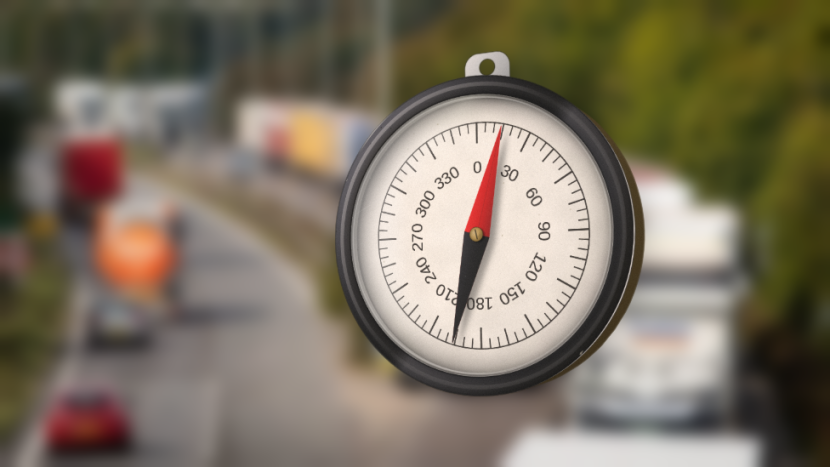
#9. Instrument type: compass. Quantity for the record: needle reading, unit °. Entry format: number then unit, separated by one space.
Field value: 15 °
